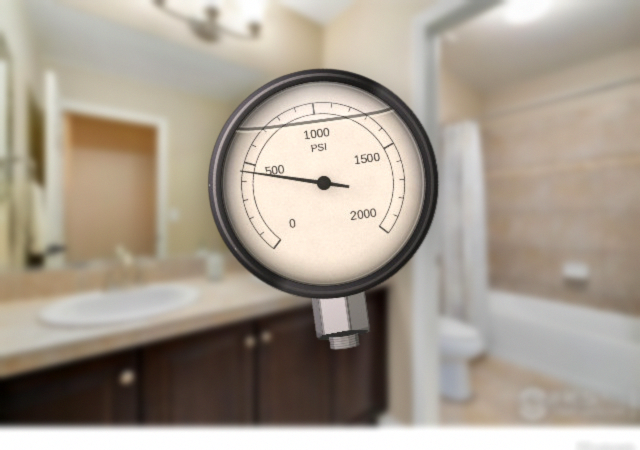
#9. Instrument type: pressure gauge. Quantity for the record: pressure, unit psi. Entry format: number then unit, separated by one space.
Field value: 450 psi
